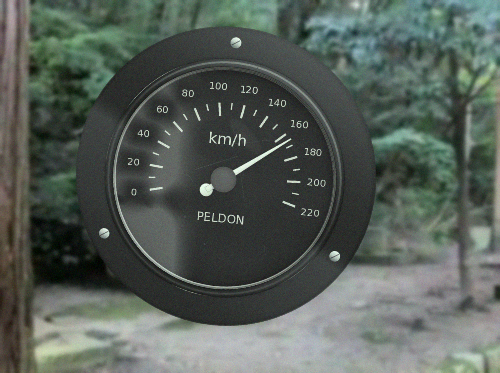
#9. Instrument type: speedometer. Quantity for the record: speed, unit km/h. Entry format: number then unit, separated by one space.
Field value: 165 km/h
